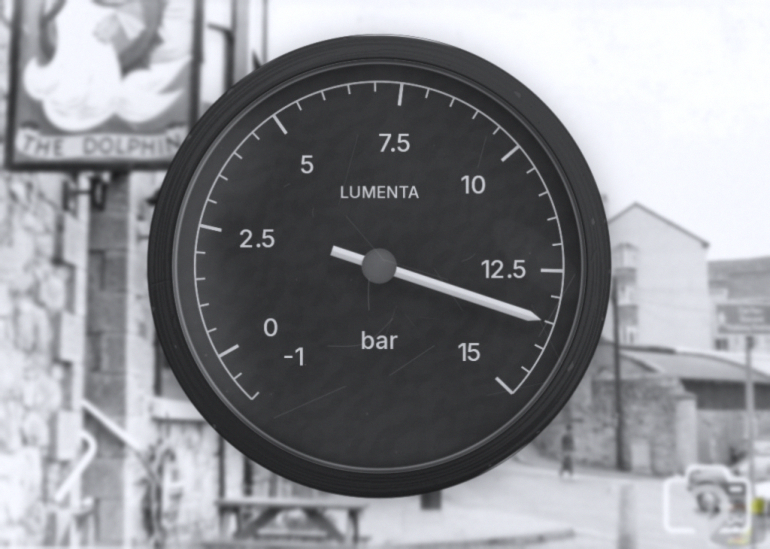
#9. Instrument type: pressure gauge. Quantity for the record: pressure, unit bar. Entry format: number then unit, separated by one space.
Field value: 13.5 bar
